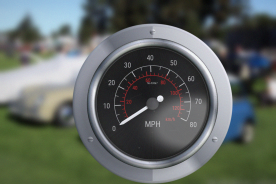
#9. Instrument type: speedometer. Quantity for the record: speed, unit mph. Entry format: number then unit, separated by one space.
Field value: 0 mph
